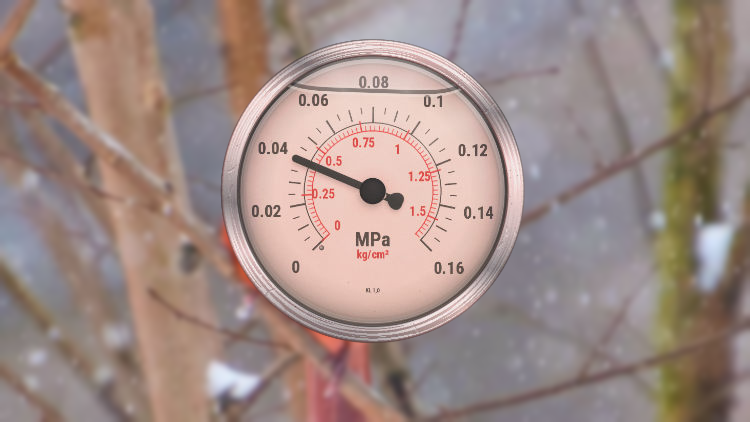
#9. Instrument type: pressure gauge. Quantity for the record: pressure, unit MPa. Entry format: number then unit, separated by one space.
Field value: 0.04 MPa
